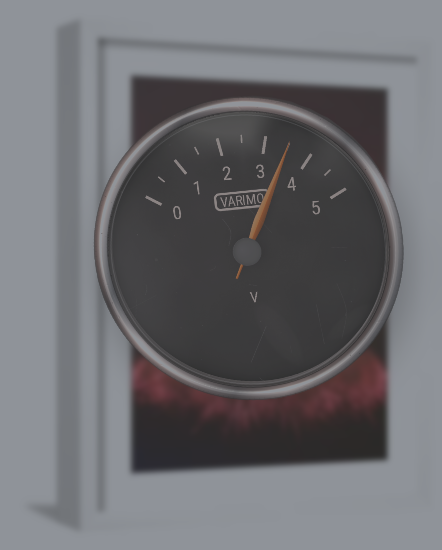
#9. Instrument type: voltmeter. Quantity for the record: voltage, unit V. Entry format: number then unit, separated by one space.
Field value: 3.5 V
